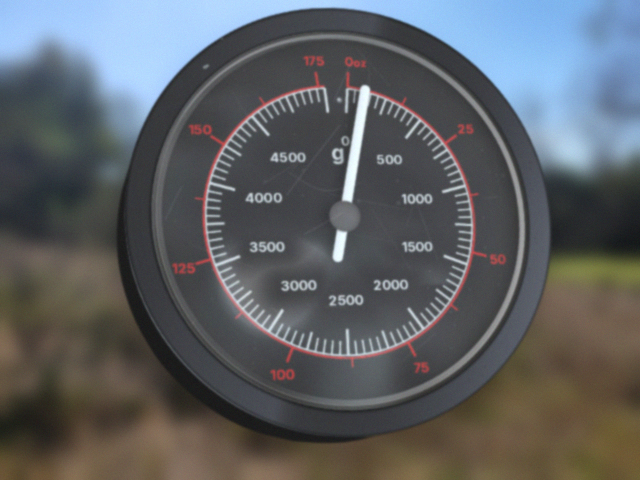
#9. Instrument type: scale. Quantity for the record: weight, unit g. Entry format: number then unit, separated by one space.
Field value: 100 g
